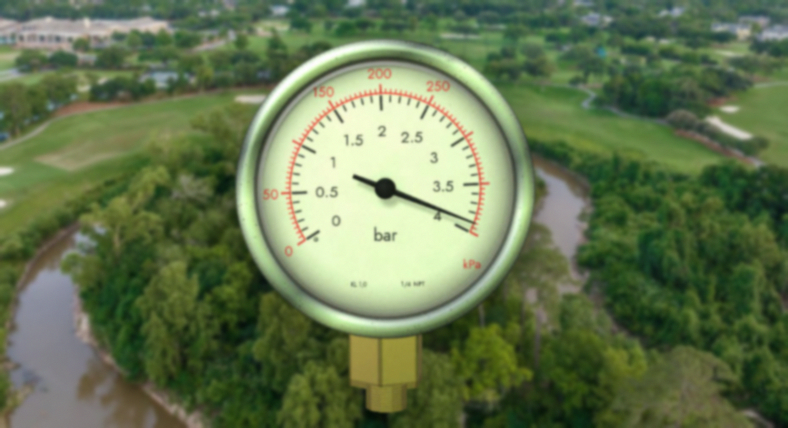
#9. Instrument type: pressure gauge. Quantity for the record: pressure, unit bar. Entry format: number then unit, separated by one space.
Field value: 3.9 bar
